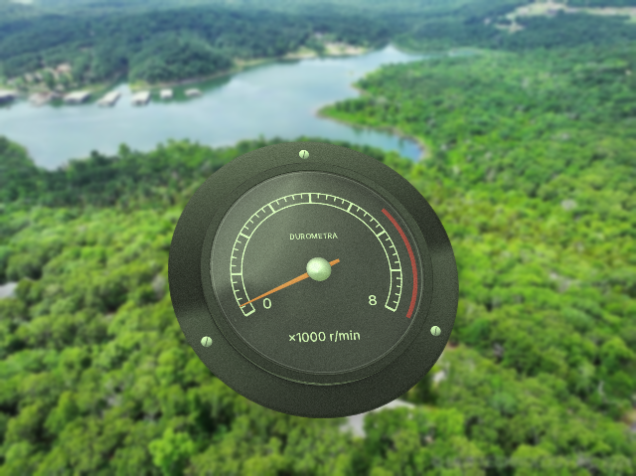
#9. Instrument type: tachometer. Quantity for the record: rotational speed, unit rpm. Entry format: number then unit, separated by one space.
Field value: 200 rpm
